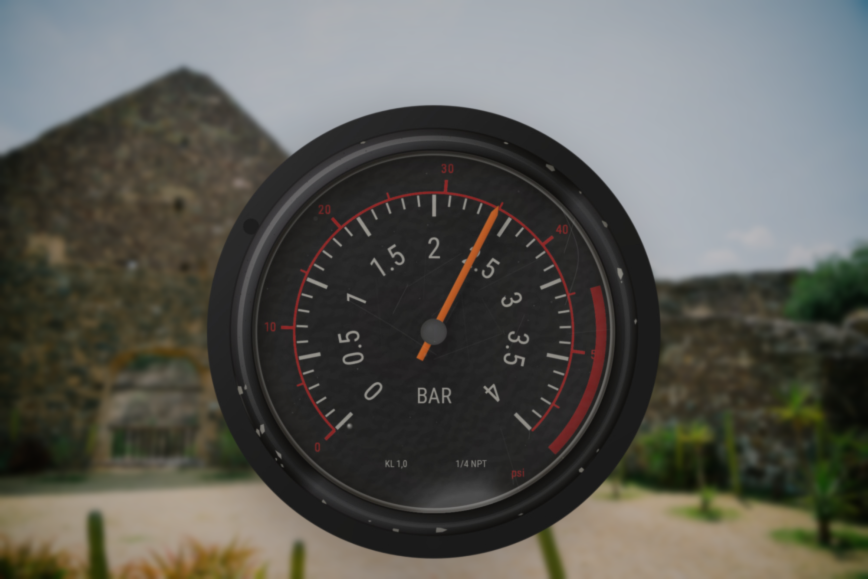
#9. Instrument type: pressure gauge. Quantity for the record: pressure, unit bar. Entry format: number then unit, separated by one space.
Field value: 2.4 bar
